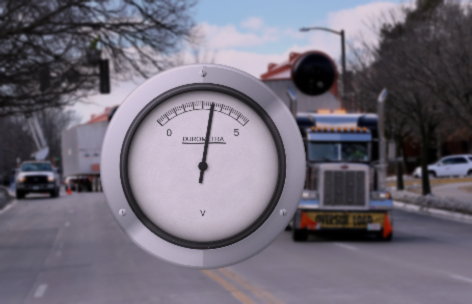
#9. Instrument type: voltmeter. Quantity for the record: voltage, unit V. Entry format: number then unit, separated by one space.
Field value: 3 V
